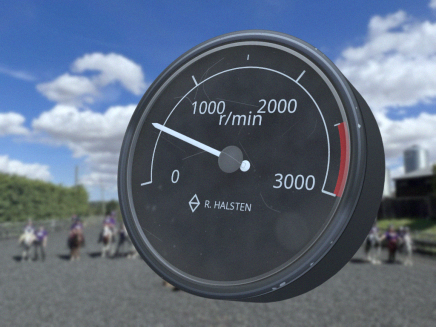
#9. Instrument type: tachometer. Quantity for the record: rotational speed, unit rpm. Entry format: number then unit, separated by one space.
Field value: 500 rpm
